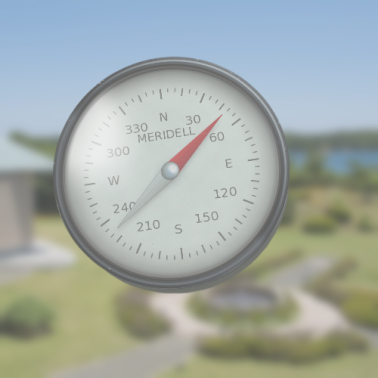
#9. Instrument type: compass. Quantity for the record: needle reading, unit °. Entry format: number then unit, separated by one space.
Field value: 50 °
